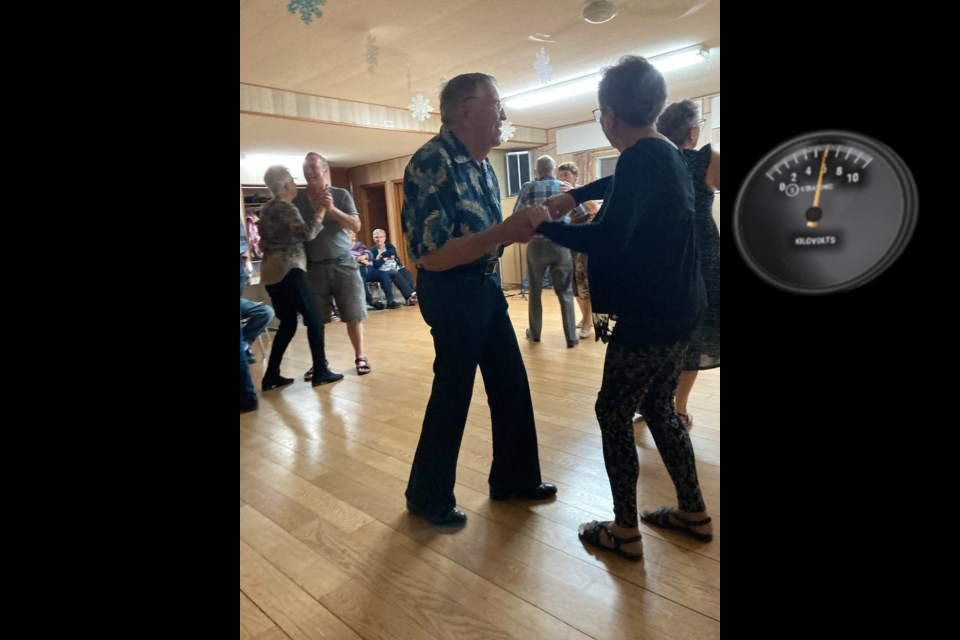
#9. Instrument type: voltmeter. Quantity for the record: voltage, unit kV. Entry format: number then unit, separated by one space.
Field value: 6 kV
